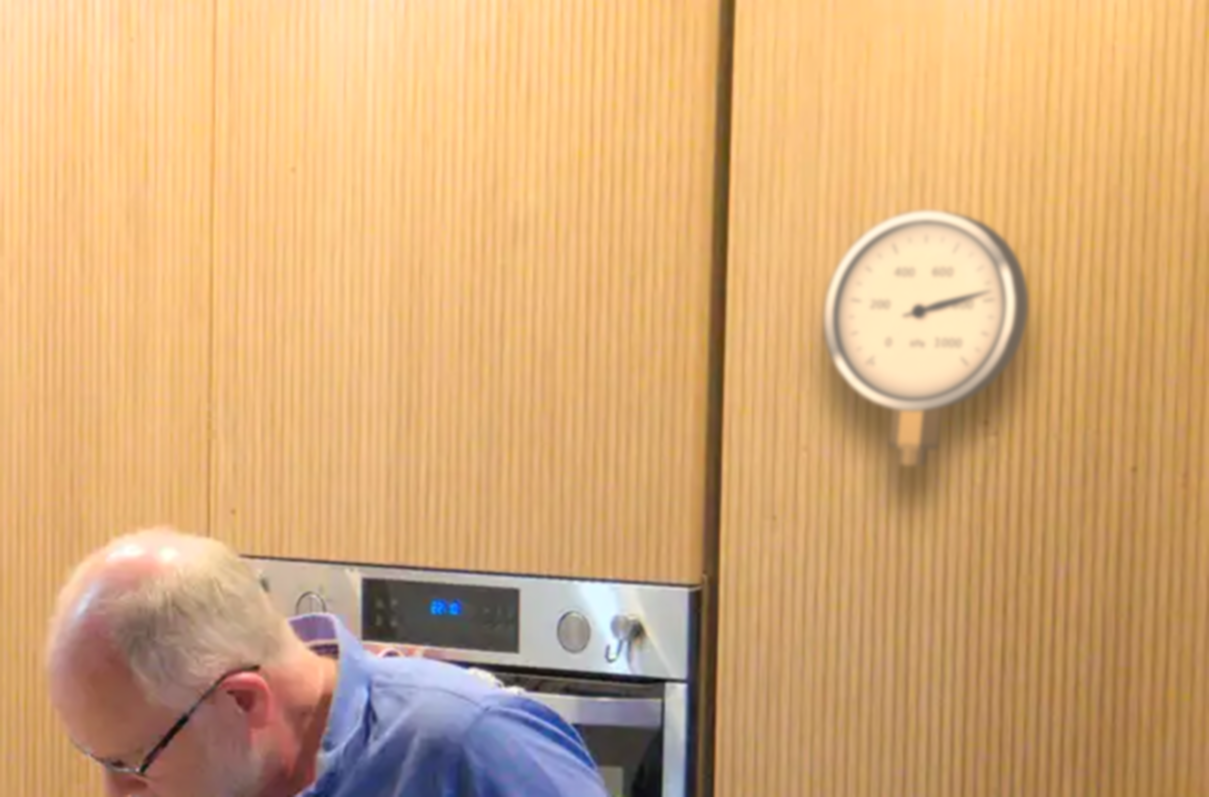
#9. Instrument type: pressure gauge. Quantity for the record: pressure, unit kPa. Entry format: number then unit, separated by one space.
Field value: 775 kPa
